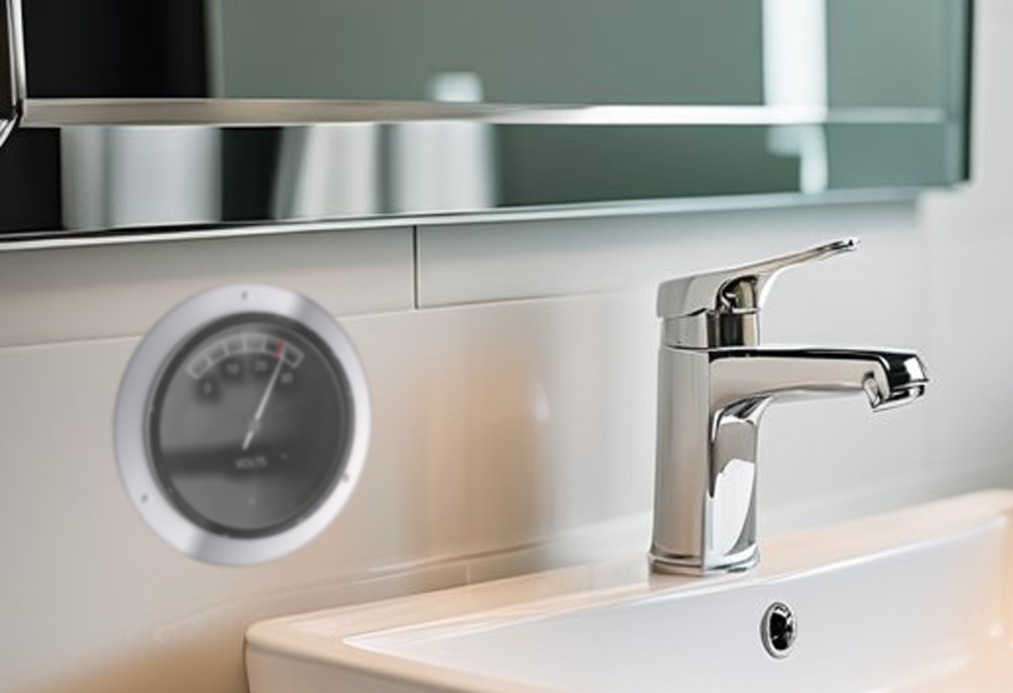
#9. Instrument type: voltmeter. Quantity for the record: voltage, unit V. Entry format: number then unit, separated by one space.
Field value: 25 V
